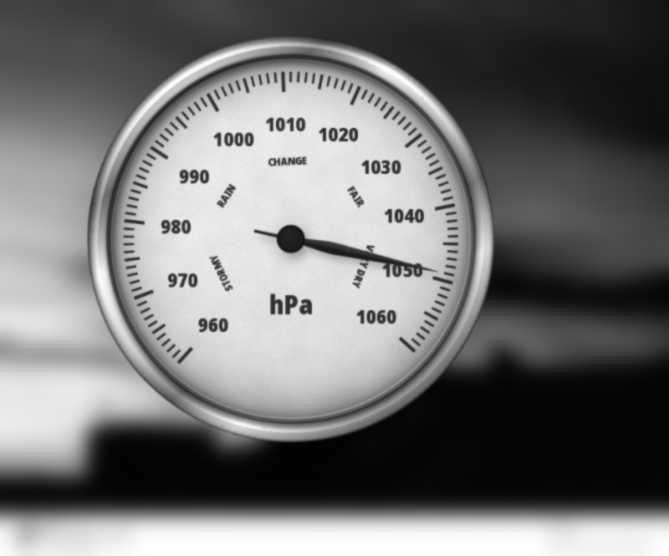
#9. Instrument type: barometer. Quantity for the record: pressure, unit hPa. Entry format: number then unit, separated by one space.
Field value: 1049 hPa
